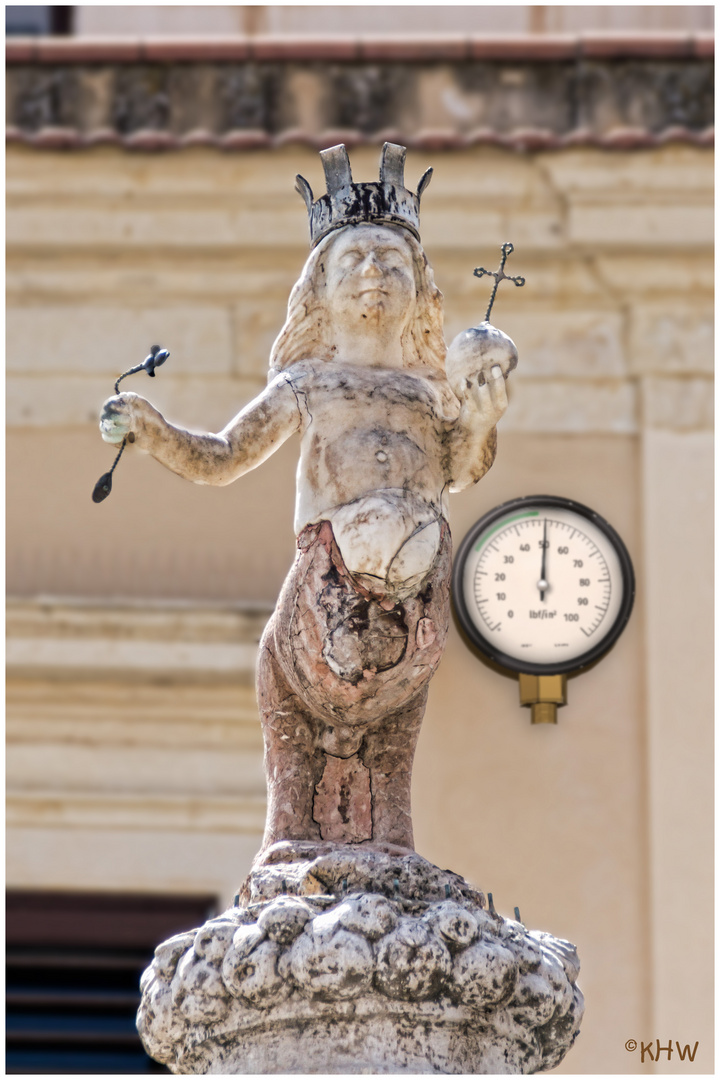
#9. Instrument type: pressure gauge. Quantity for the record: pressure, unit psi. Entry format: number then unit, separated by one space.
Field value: 50 psi
